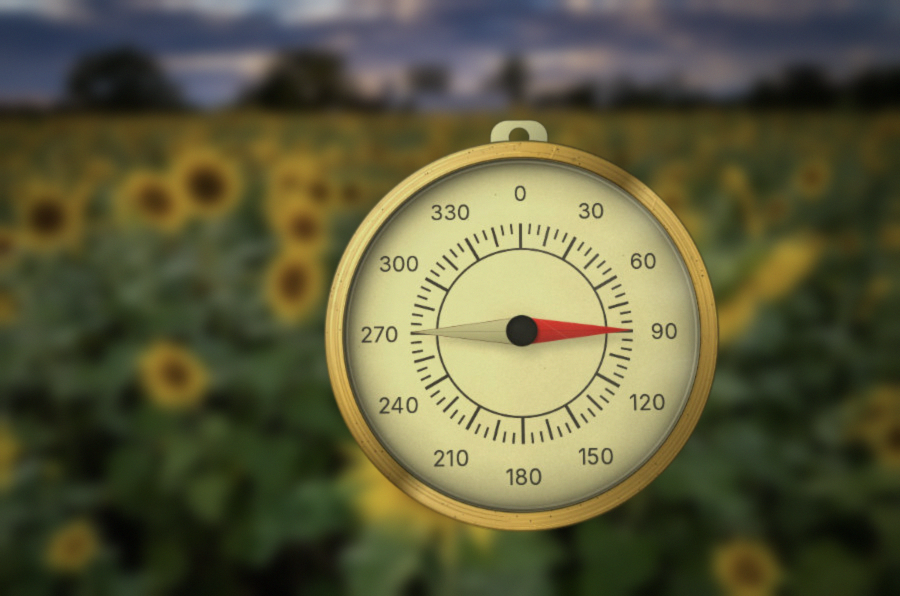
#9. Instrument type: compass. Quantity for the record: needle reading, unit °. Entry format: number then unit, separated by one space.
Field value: 90 °
